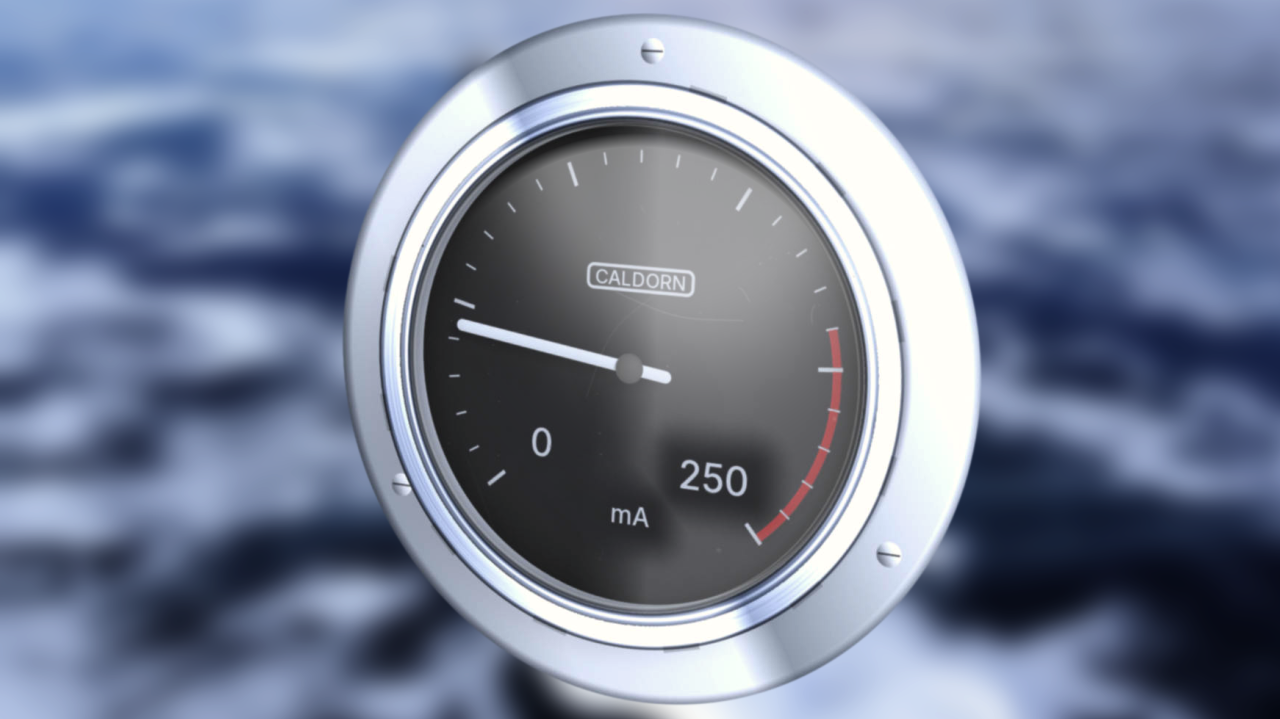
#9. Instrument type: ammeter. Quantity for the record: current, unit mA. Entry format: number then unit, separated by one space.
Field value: 45 mA
